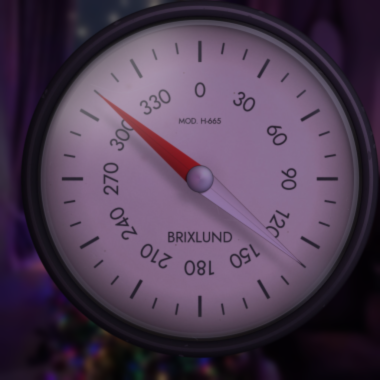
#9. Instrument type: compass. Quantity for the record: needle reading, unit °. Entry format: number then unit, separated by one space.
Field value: 310 °
